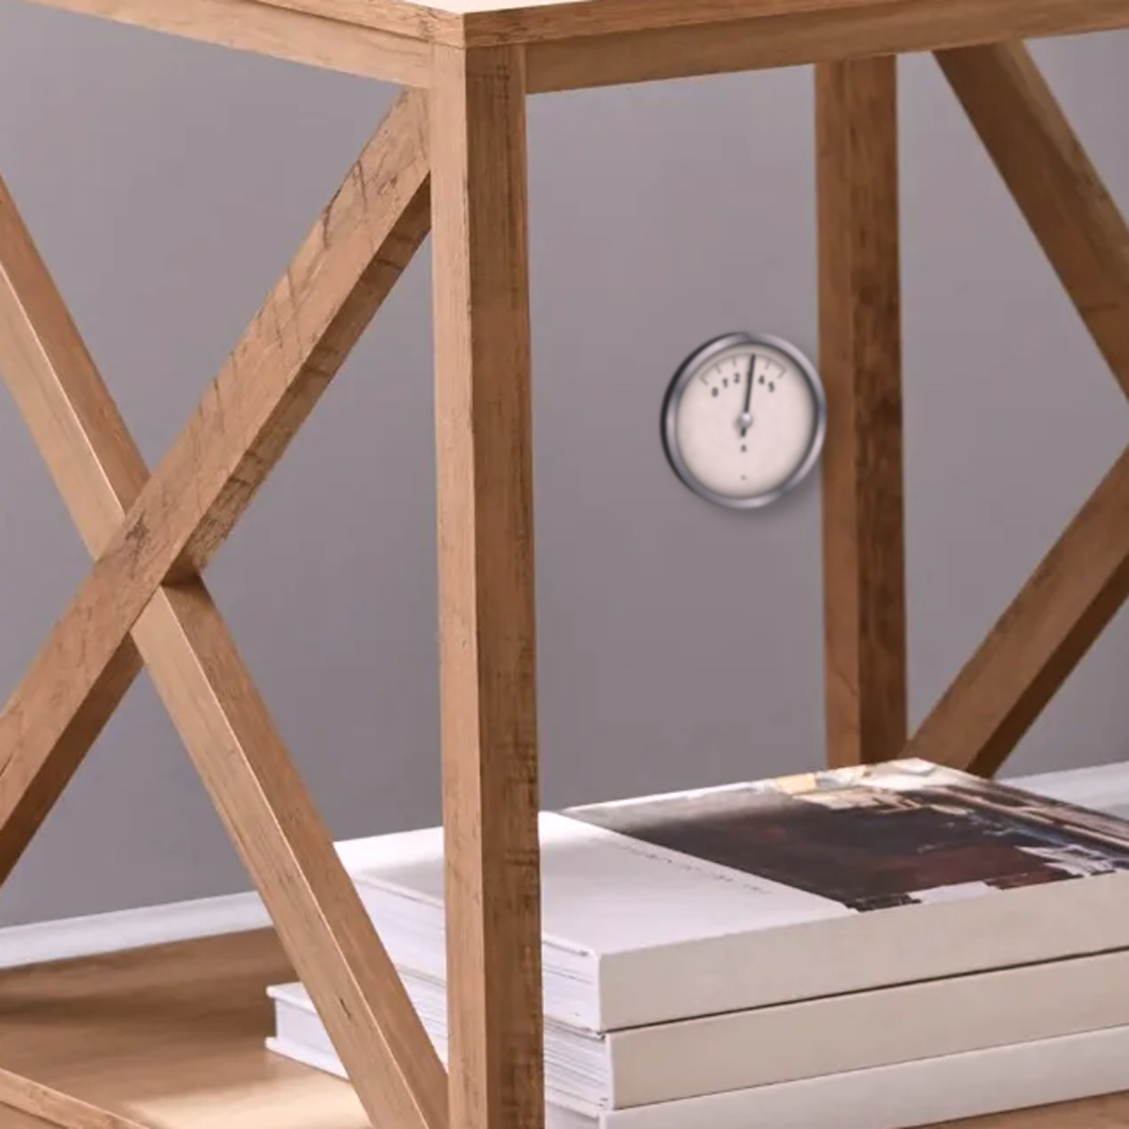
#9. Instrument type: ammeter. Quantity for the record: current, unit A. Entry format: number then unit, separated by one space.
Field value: 3 A
